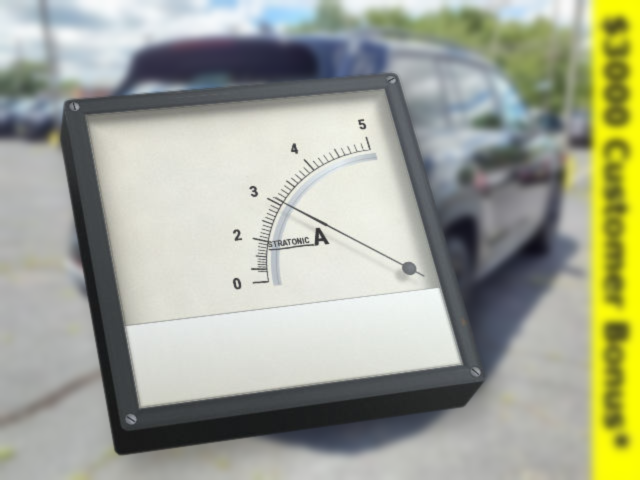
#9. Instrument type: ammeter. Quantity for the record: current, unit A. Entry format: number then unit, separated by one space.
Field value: 3 A
